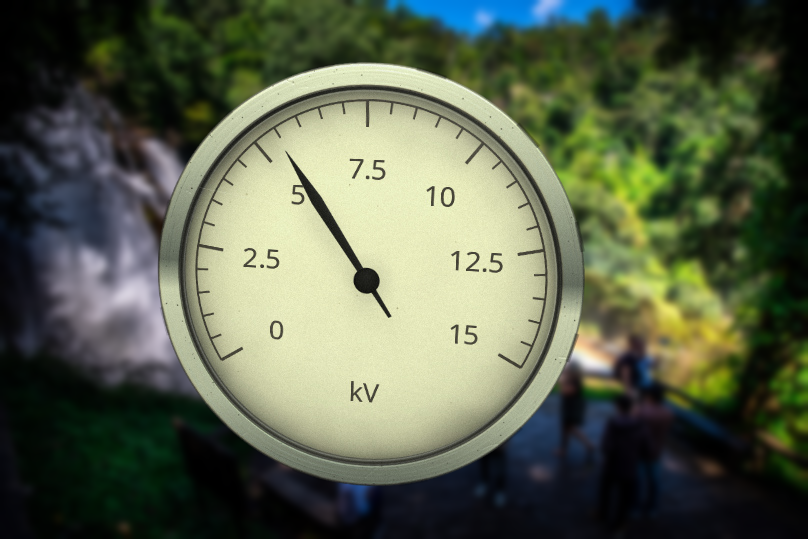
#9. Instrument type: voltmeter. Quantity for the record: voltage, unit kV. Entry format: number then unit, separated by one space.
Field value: 5.5 kV
